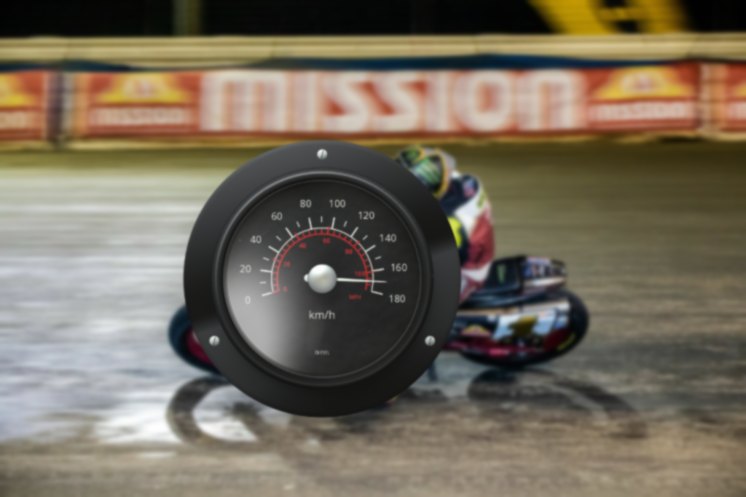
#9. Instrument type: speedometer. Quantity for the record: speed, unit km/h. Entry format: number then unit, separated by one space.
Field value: 170 km/h
